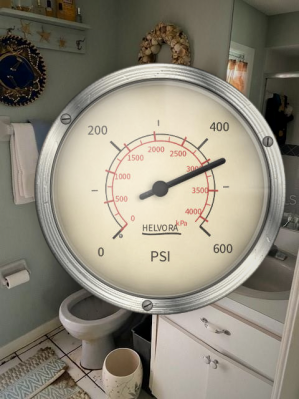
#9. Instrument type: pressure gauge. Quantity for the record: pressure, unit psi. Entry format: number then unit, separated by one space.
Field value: 450 psi
